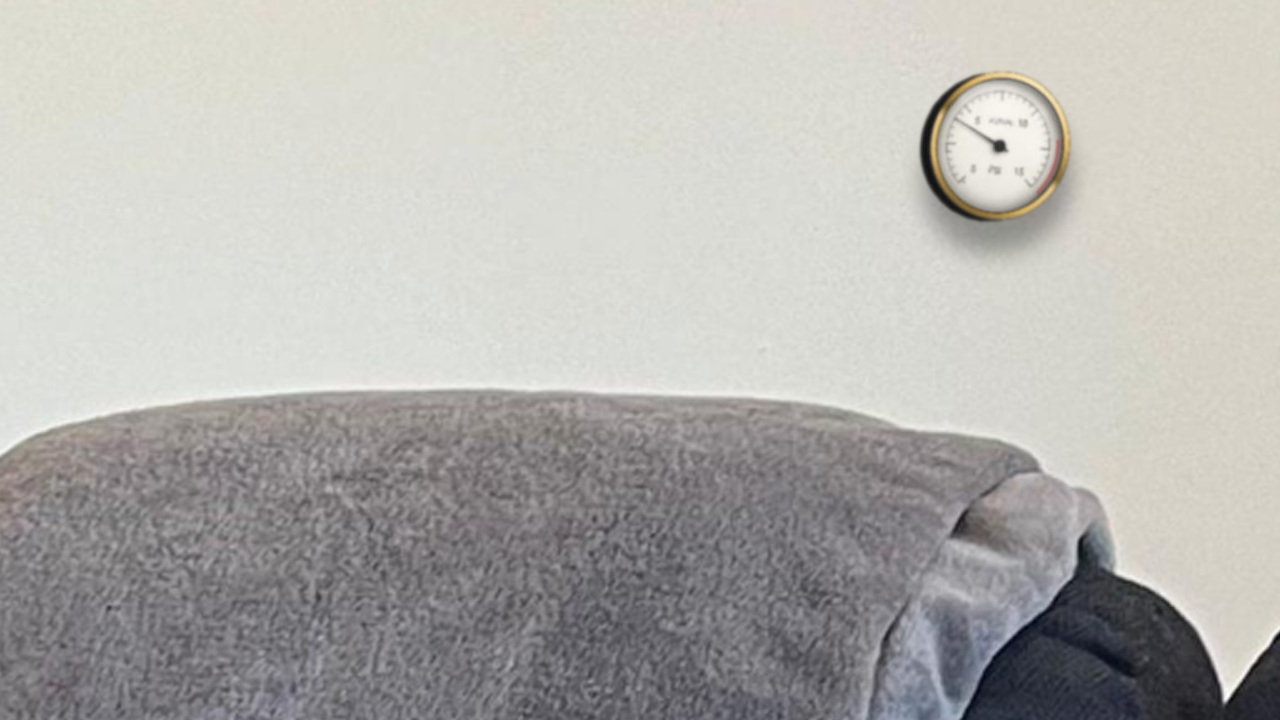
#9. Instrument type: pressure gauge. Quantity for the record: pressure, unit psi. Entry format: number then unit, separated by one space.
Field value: 4 psi
